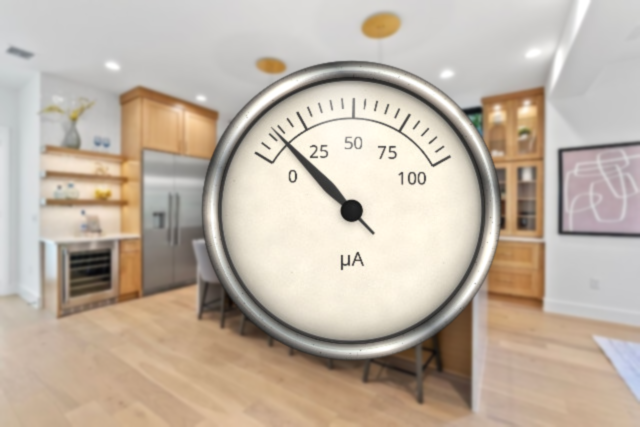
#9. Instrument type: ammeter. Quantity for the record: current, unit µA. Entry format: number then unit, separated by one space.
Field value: 12.5 µA
